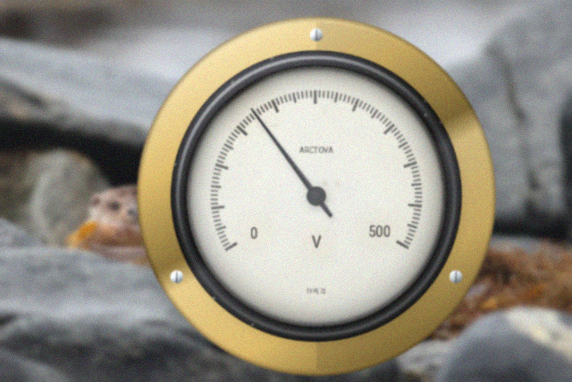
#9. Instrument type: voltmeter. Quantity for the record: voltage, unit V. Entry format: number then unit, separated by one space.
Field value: 175 V
